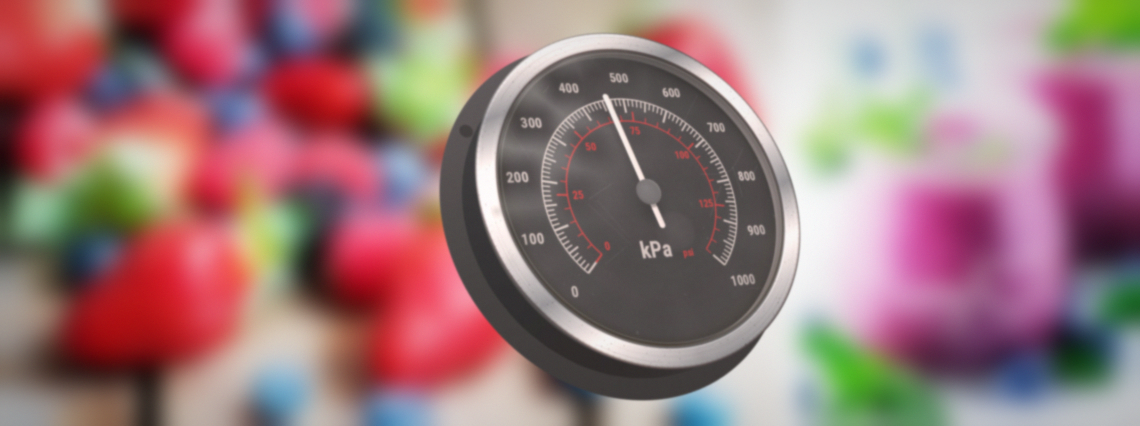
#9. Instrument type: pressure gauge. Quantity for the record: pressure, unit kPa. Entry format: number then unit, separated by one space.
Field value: 450 kPa
